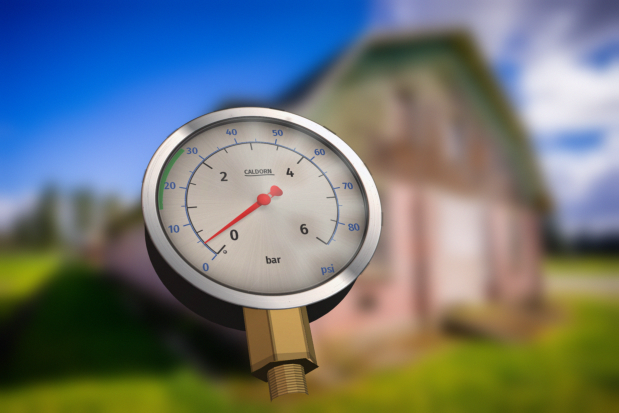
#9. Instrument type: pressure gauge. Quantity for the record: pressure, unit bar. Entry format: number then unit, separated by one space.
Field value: 0.25 bar
